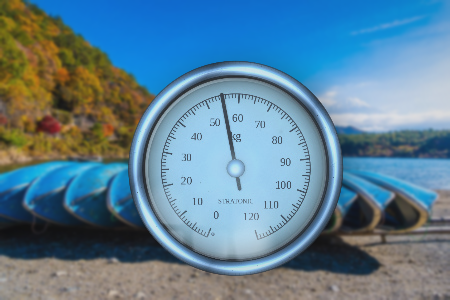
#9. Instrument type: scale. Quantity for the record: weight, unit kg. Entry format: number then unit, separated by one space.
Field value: 55 kg
